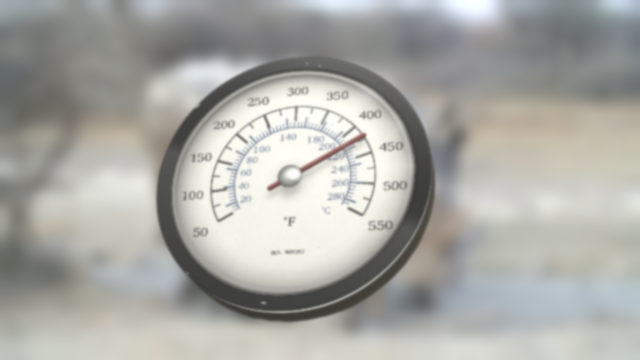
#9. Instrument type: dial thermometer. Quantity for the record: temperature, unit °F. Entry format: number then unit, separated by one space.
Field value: 425 °F
